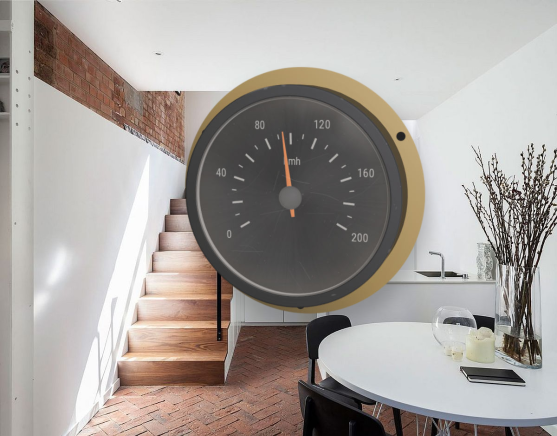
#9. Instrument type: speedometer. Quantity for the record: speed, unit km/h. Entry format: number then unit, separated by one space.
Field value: 95 km/h
